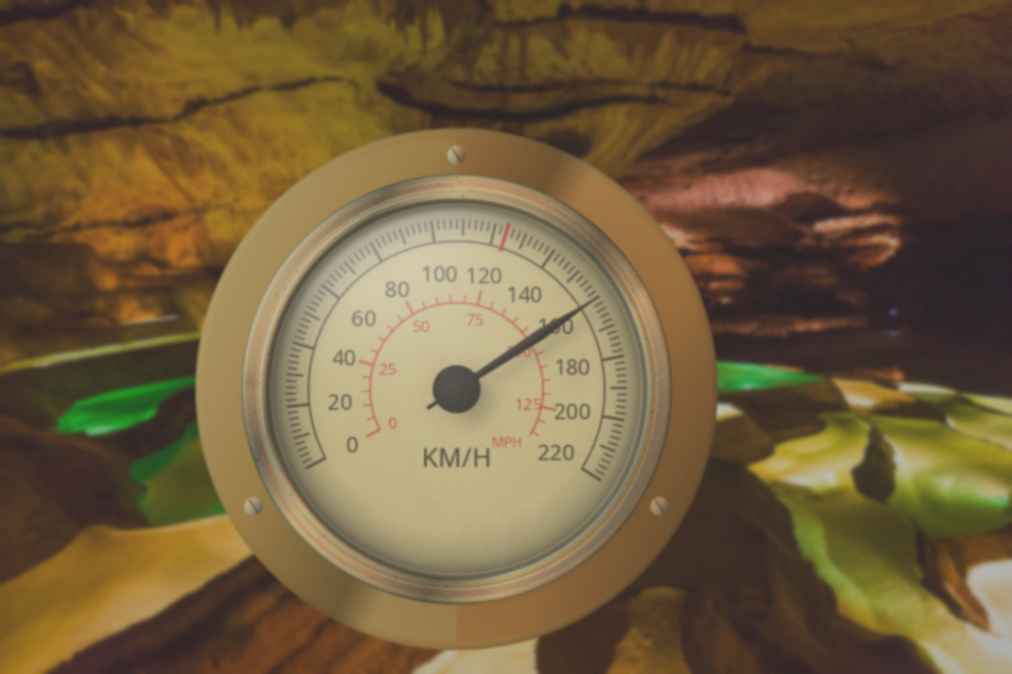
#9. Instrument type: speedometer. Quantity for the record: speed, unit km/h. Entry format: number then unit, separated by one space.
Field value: 160 km/h
